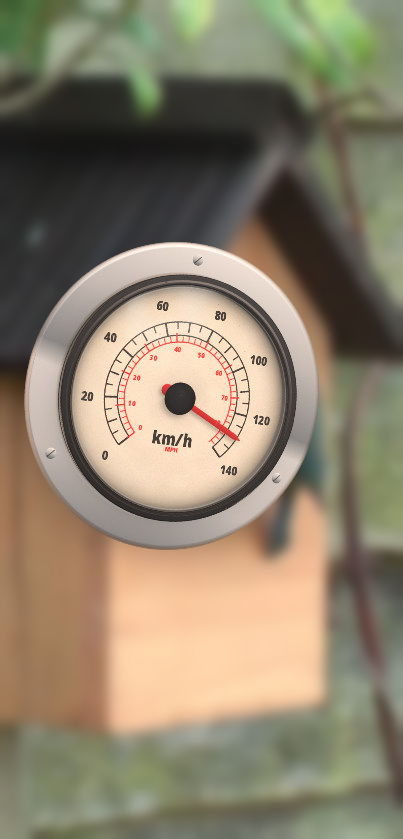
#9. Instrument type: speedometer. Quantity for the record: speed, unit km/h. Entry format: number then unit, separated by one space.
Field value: 130 km/h
